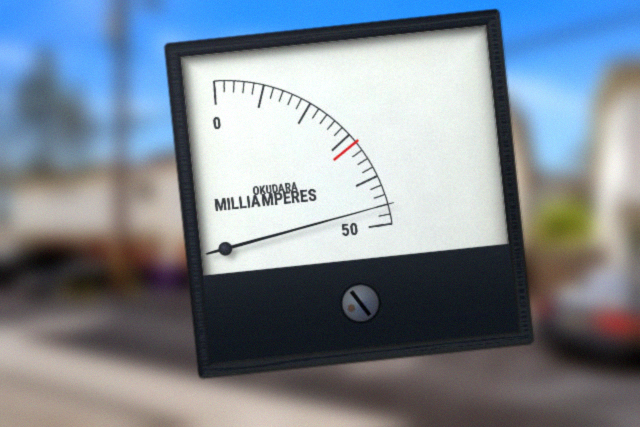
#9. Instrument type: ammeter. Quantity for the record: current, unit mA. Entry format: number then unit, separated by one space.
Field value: 46 mA
